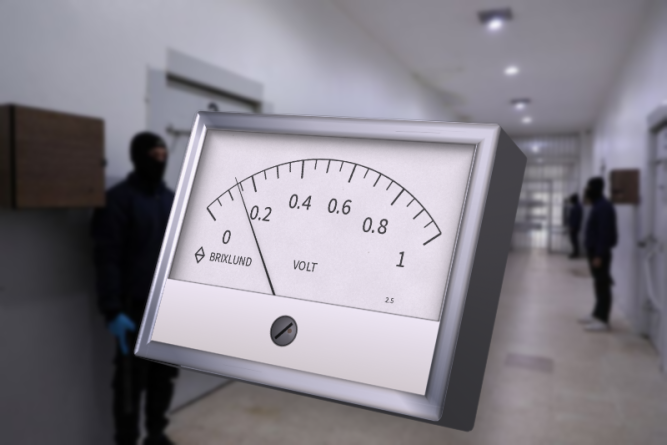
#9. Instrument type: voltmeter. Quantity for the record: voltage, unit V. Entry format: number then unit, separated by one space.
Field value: 0.15 V
